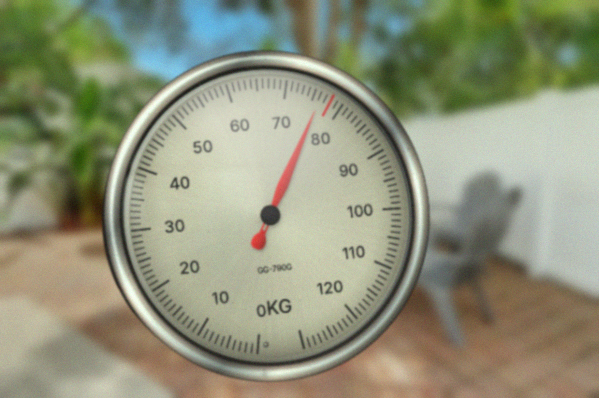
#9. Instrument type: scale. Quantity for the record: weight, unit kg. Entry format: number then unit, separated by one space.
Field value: 76 kg
